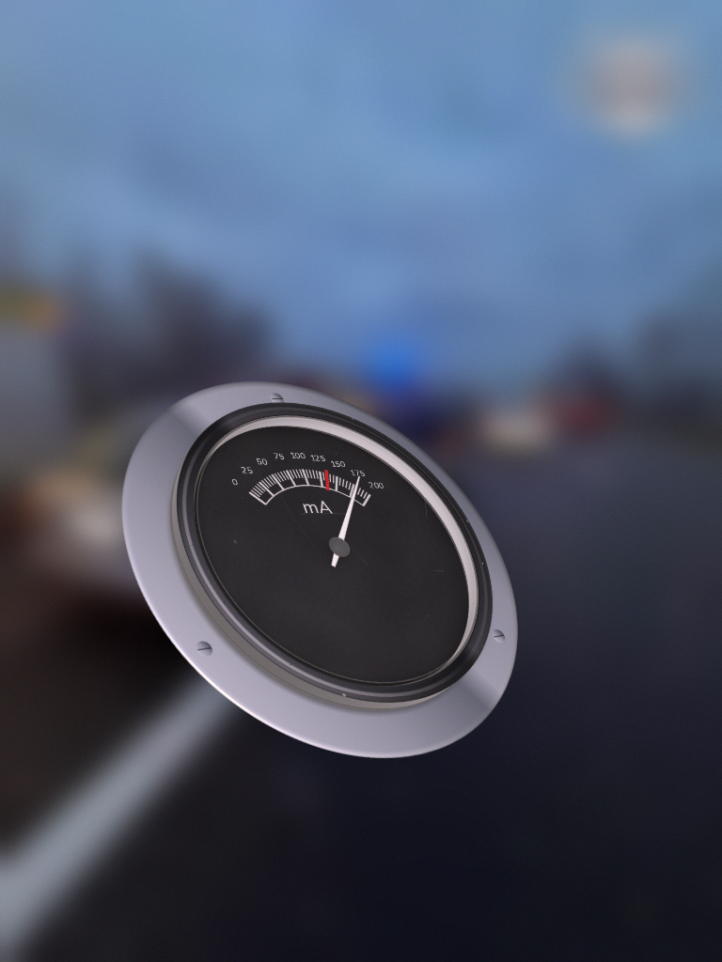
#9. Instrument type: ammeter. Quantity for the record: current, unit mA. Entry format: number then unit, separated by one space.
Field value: 175 mA
